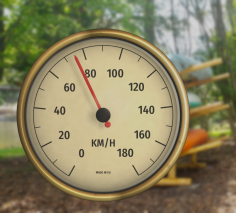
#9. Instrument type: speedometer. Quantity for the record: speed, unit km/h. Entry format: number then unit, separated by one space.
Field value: 75 km/h
